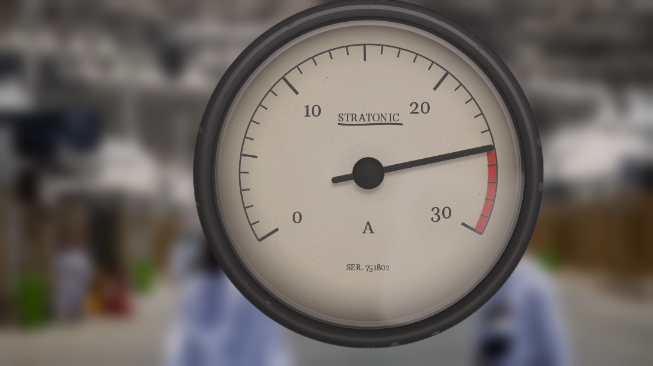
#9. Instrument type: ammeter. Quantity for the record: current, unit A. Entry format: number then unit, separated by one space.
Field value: 25 A
